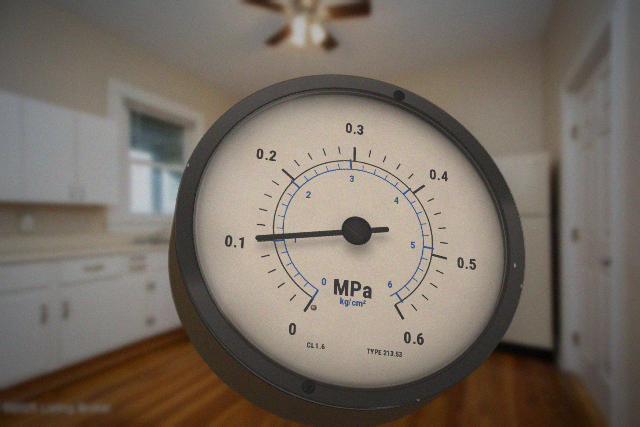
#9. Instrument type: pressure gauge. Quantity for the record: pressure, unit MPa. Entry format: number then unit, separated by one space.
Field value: 0.1 MPa
